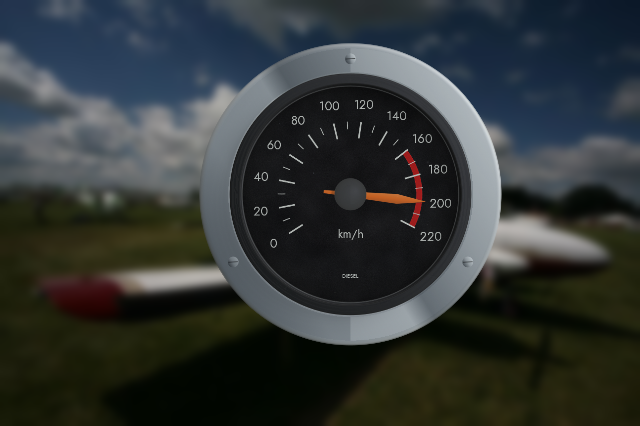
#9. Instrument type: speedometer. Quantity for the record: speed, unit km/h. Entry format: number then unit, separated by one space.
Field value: 200 km/h
